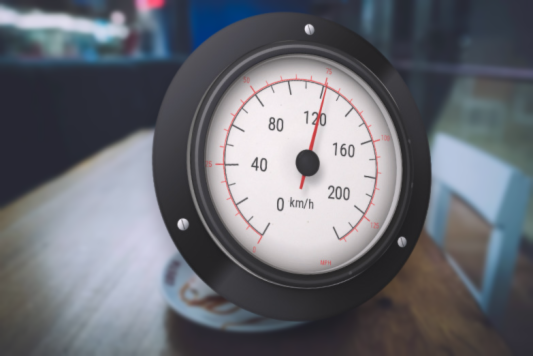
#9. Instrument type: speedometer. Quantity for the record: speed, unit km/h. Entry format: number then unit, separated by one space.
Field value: 120 km/h
